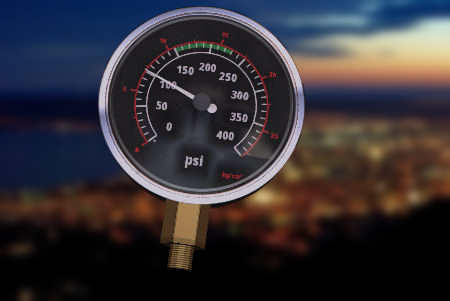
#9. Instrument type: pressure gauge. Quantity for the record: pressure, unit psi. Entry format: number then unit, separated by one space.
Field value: 100 psi
